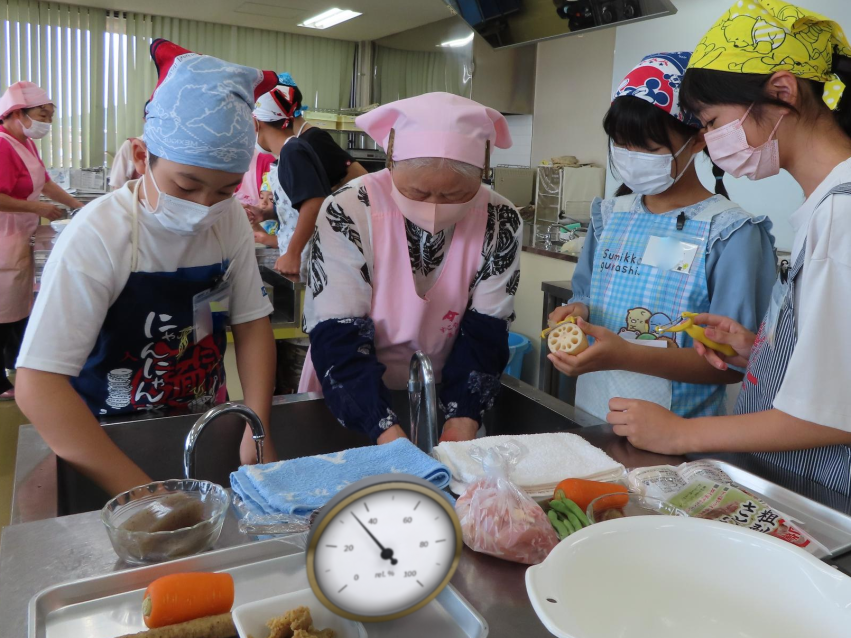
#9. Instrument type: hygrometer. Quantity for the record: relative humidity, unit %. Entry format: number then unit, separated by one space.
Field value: 35 %
